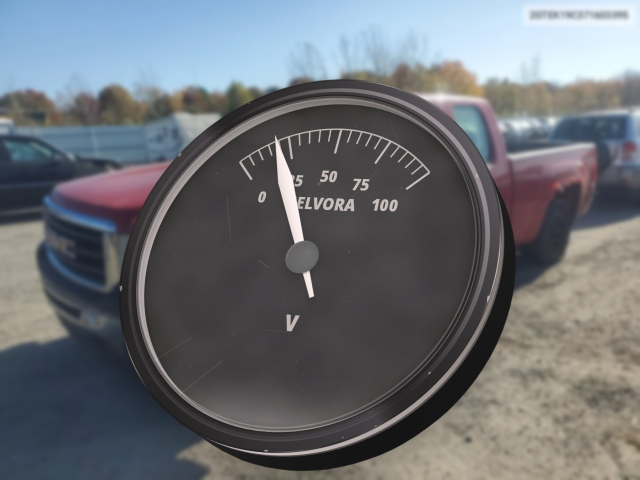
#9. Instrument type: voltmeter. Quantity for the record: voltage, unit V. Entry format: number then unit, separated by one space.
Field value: 20 V
